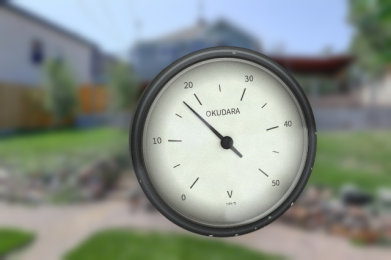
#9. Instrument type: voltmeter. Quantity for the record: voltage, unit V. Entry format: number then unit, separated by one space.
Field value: 17.5 V
